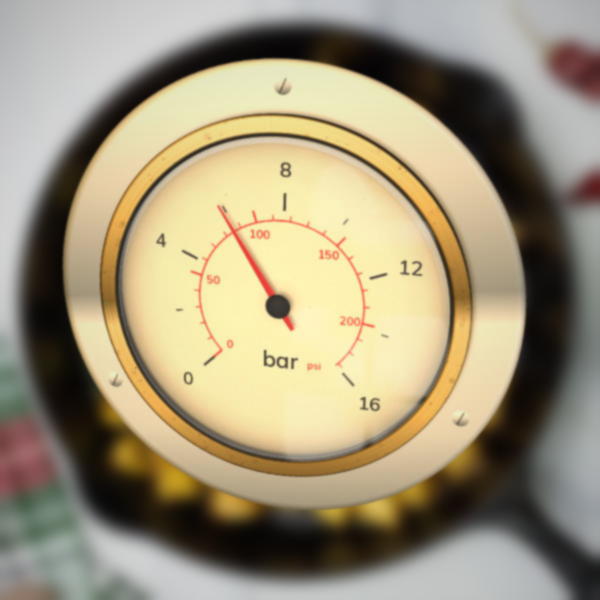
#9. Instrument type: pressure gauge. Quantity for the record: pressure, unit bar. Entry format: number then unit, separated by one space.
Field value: 6 bar
